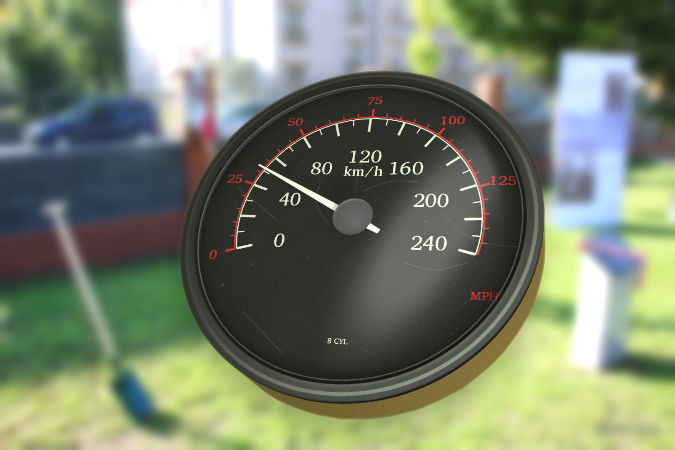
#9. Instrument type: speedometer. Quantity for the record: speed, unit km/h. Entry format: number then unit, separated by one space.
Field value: 50 km/h
